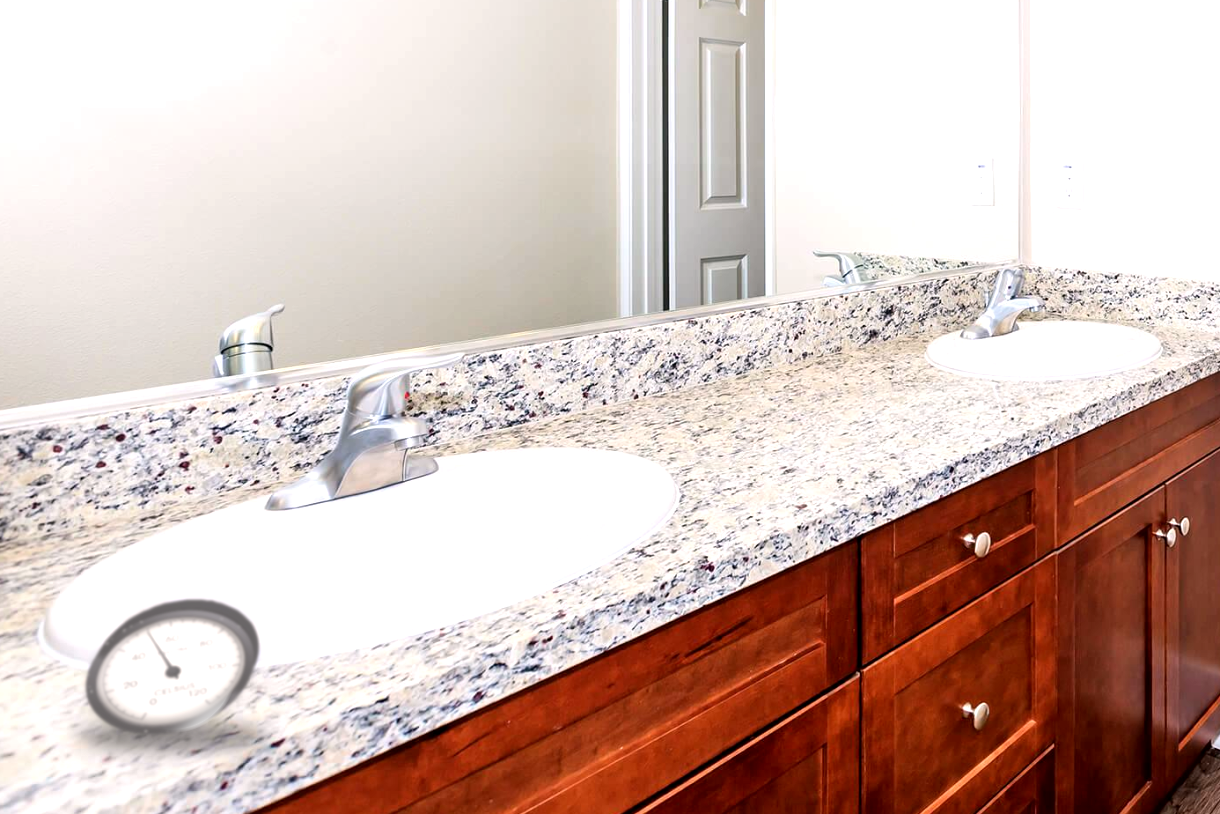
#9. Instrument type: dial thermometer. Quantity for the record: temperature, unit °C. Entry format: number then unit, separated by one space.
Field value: 52 °C
